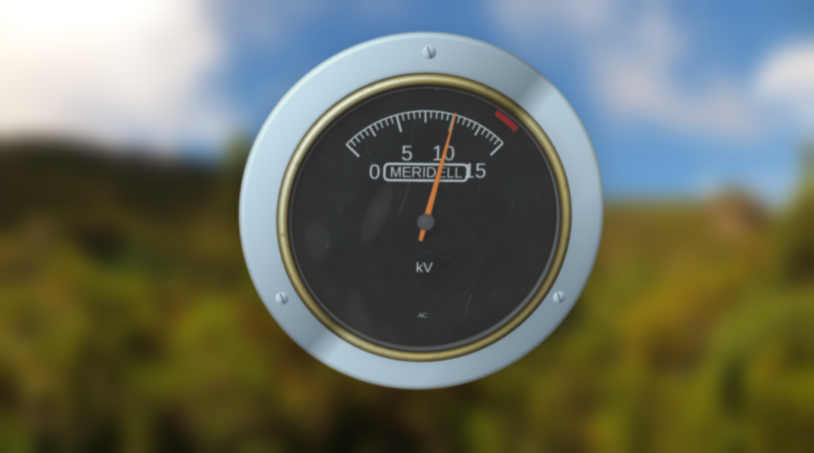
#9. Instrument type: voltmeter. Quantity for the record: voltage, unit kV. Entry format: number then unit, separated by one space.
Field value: 10 kV
